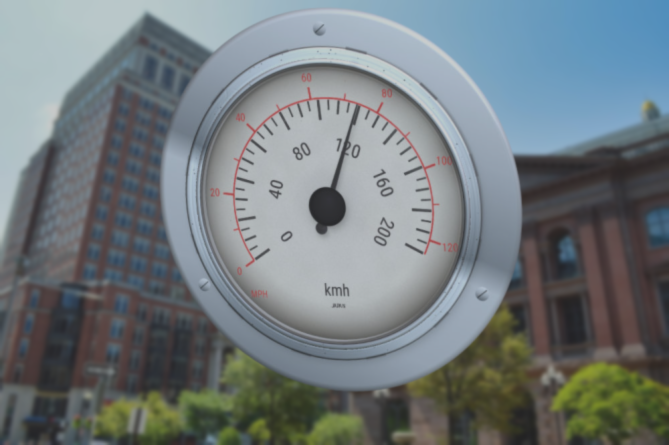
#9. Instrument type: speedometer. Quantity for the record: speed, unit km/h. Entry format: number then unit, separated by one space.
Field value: 120 km/h
